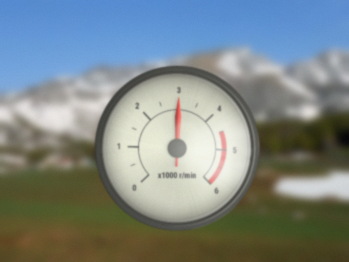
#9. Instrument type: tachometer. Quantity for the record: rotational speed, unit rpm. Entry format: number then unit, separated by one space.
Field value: 3000 rpm
